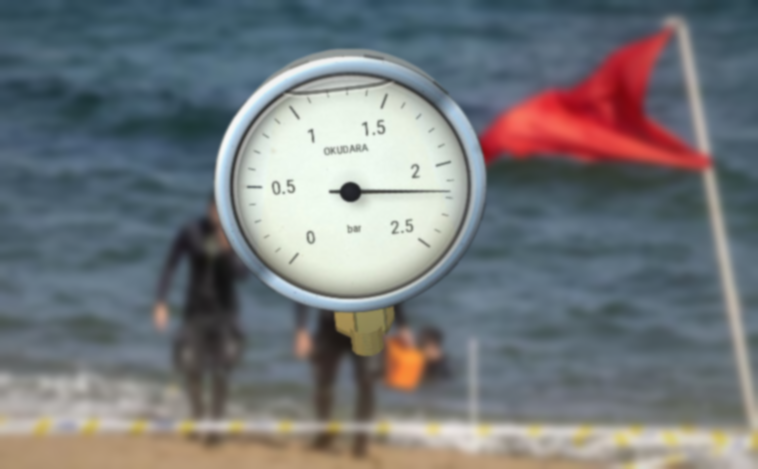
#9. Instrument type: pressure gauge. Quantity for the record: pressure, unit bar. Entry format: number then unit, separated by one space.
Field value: 2.15 bar
